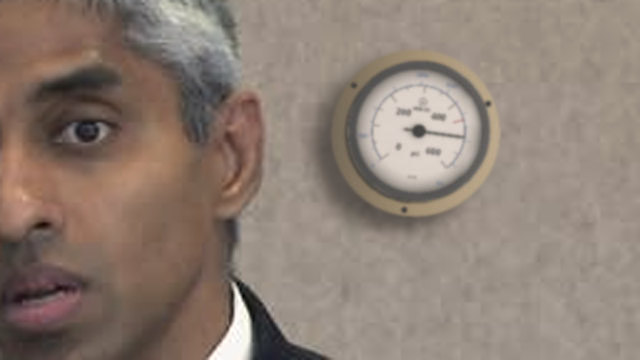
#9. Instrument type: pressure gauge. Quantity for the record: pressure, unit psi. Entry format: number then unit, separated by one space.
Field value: 500 psi
